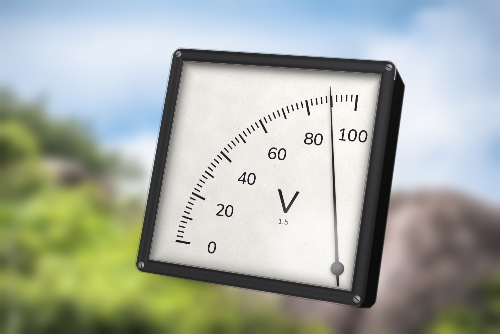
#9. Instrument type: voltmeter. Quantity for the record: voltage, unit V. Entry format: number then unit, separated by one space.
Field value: 90 V
